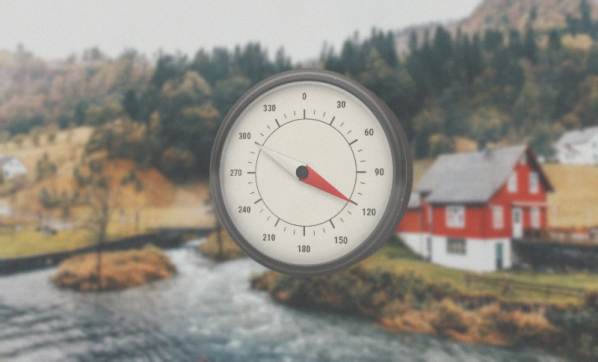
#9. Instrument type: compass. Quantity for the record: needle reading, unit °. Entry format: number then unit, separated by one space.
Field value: 120 °
